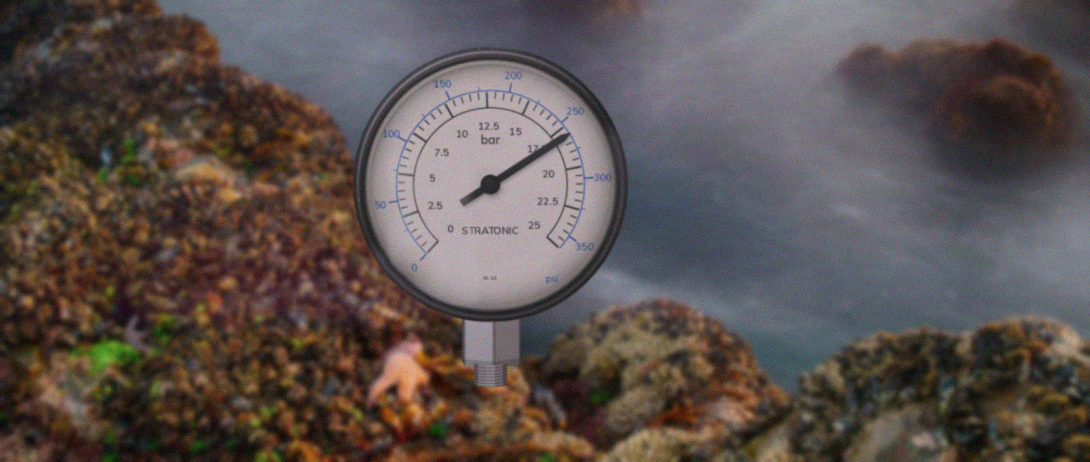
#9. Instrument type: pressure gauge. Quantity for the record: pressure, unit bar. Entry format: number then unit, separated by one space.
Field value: 18 bar
